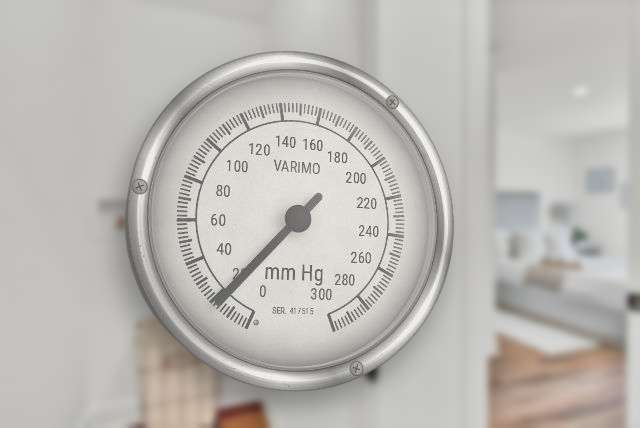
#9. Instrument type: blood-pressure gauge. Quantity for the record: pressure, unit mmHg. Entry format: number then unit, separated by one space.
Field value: 18 mmHg
